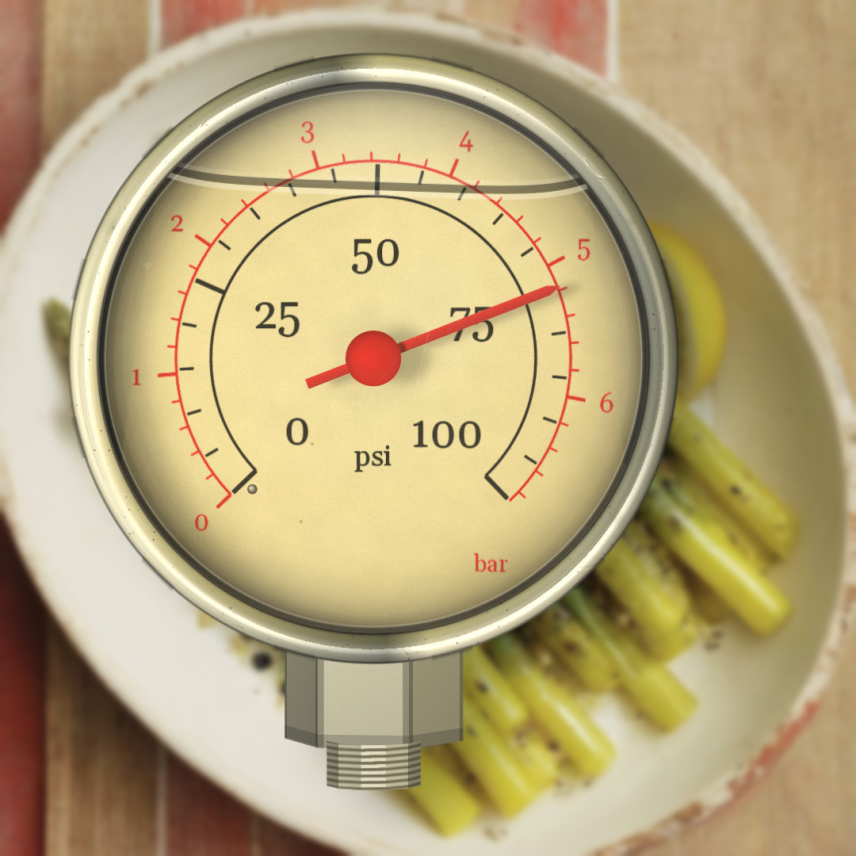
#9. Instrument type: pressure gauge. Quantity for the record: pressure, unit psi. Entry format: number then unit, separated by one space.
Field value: 75 psi
